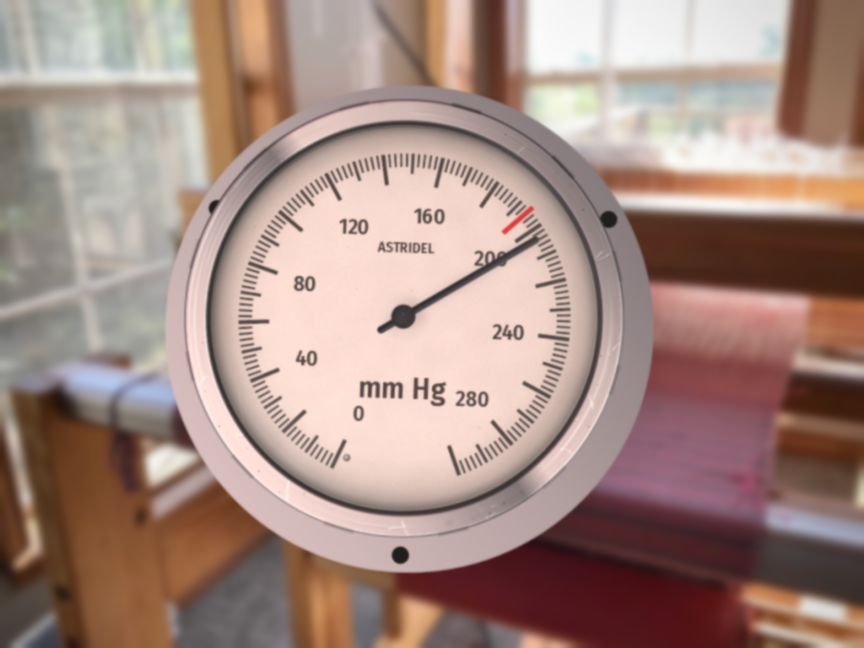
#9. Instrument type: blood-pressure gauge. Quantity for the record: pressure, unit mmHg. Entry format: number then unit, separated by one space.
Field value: 204 mmHg
